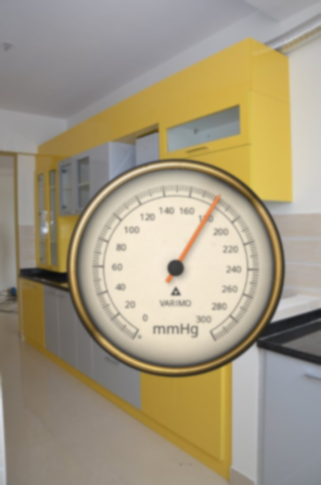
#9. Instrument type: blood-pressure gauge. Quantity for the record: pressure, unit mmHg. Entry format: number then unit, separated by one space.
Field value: 180 mmHg
